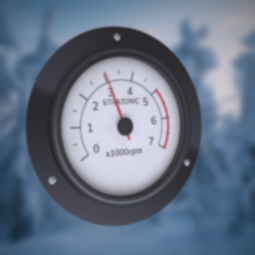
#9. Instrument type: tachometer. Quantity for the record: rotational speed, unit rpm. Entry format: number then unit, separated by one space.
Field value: 3000 rpm
